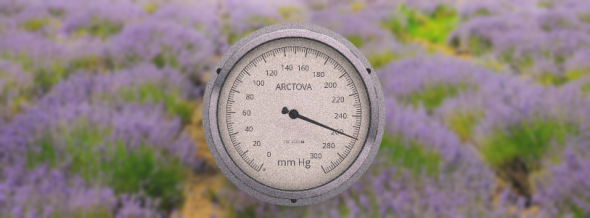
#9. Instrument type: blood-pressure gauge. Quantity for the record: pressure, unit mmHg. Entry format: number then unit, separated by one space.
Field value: 260 mmHg
